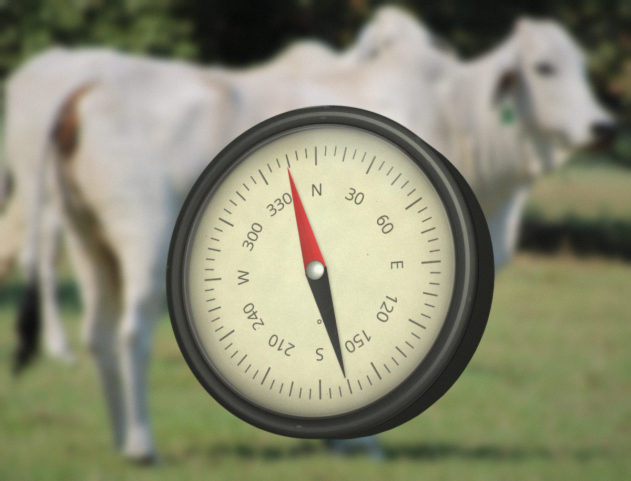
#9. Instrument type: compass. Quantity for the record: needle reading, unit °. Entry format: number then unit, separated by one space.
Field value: 345 °
